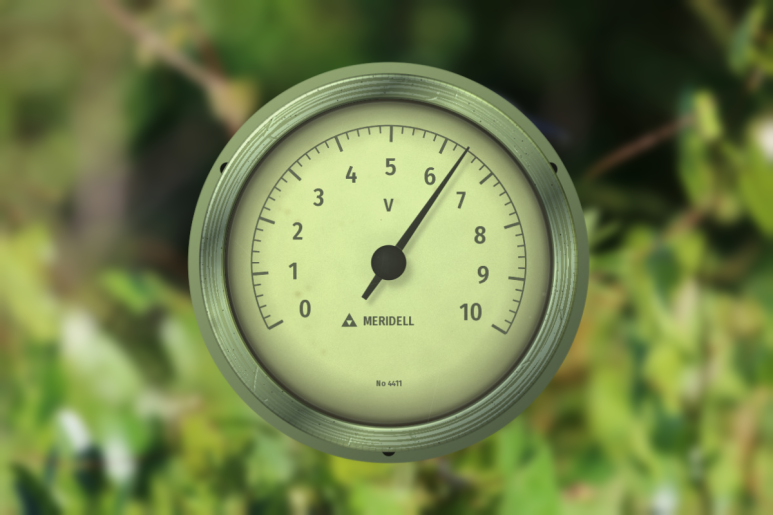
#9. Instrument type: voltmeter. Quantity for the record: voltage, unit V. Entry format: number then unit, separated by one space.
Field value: 6.4 V
